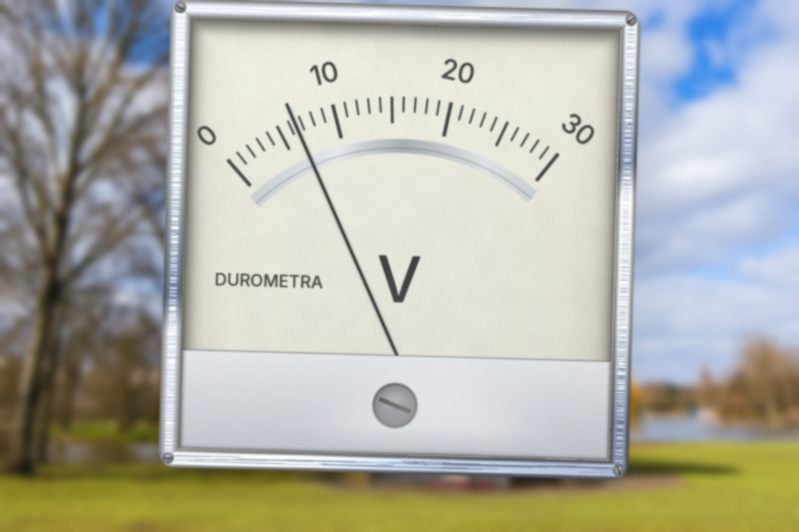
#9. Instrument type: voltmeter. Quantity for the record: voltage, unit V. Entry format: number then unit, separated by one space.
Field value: 6.5 V
